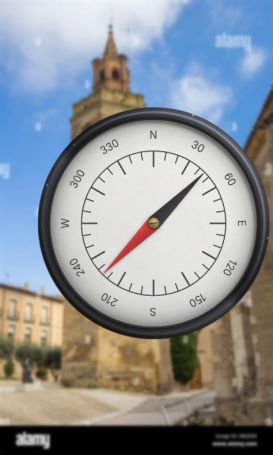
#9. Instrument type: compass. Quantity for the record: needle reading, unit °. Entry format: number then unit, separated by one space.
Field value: 225 °
